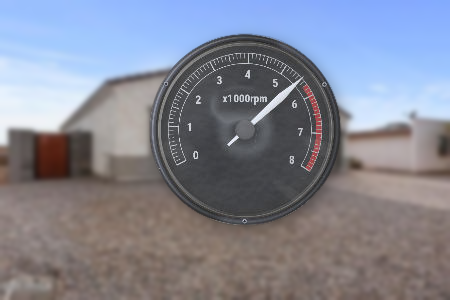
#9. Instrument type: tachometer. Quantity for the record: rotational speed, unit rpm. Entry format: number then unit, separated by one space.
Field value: 5500 rpm
